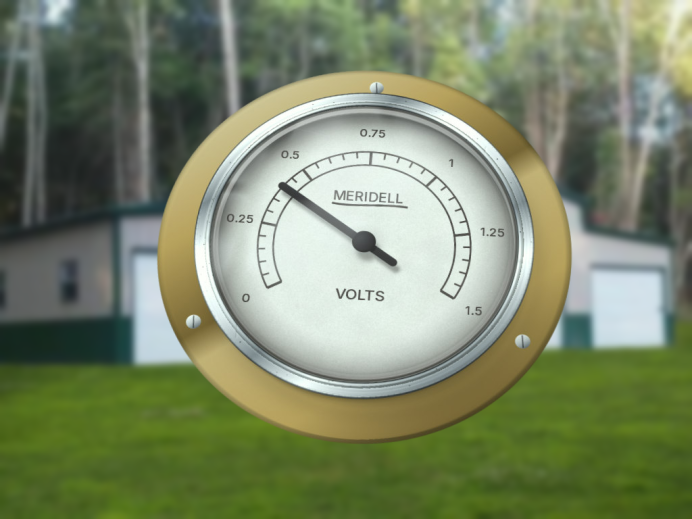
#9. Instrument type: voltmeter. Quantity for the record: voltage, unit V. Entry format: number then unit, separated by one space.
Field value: 0.4 V
